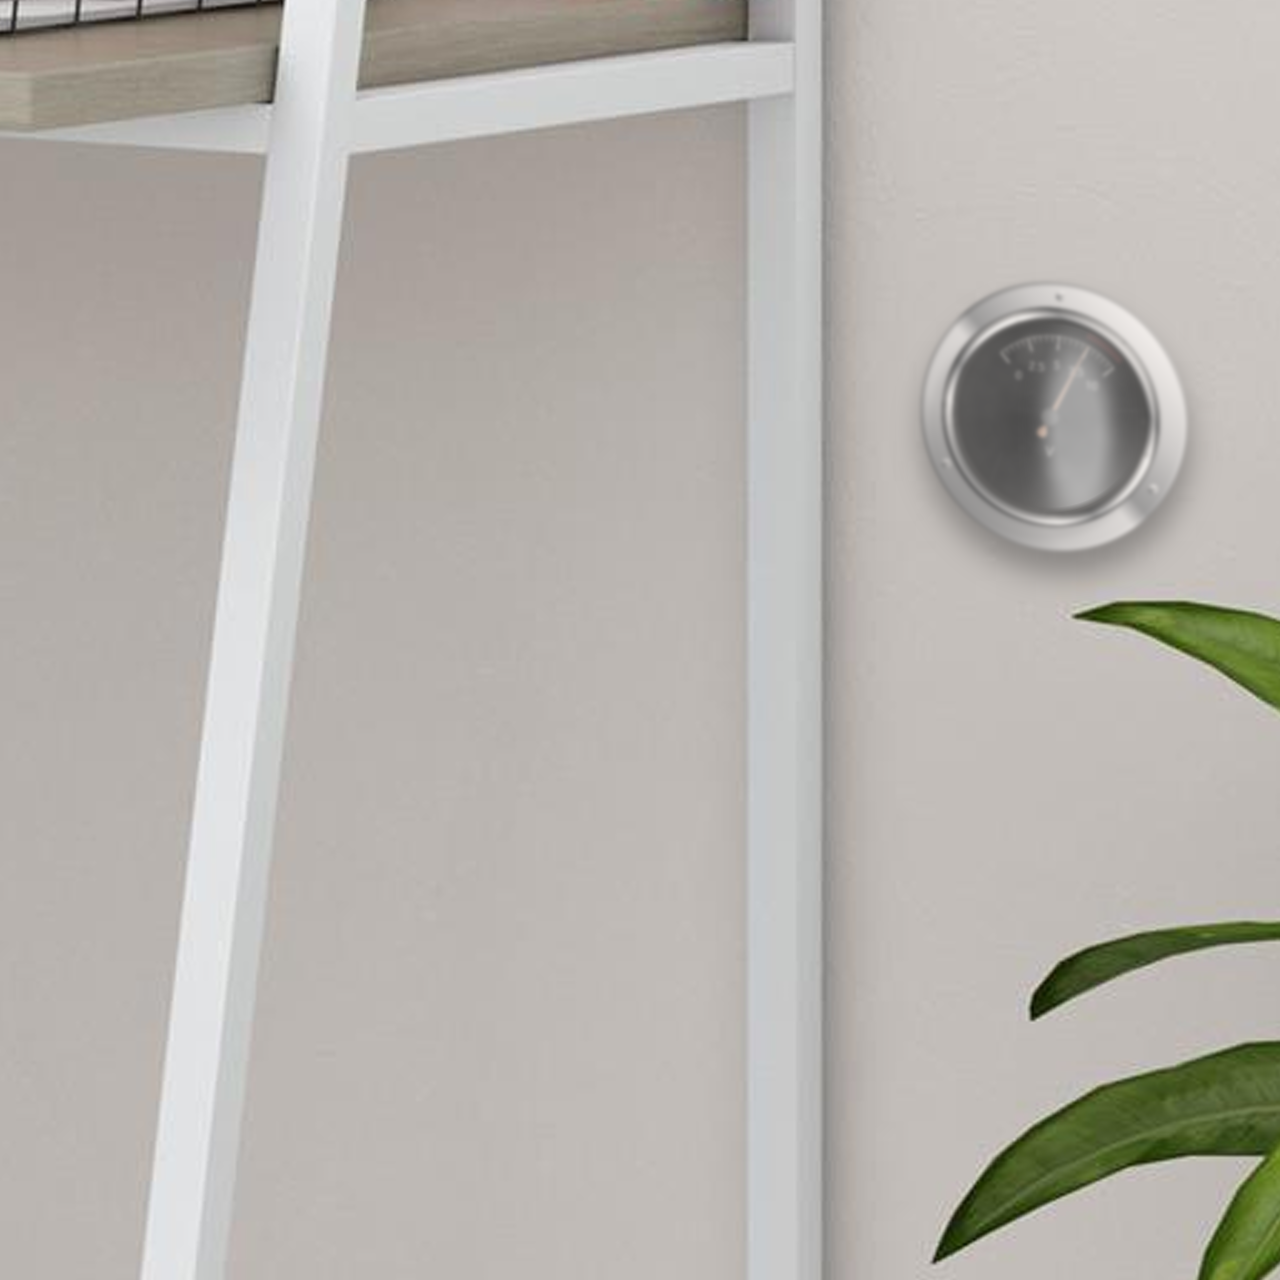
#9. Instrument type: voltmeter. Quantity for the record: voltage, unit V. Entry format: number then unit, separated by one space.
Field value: 7.5 V
